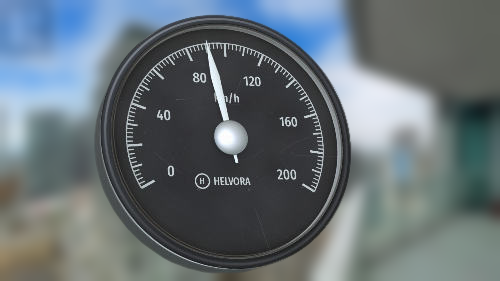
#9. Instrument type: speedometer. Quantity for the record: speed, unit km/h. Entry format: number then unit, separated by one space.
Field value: 90 km/h
